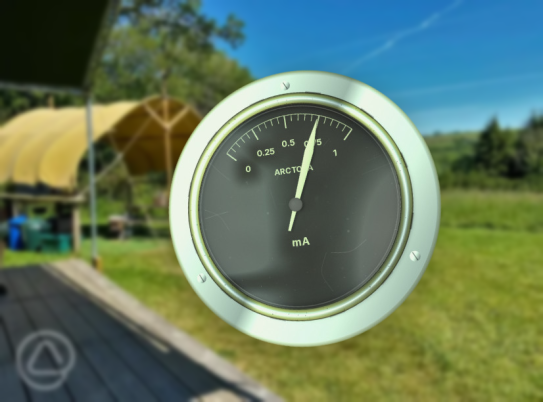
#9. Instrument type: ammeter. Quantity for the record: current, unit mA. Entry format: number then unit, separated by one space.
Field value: 0.75 mA
